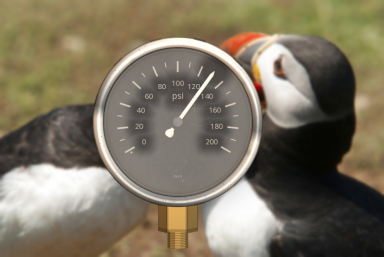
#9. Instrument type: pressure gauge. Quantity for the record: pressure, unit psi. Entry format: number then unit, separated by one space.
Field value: 130 psi
